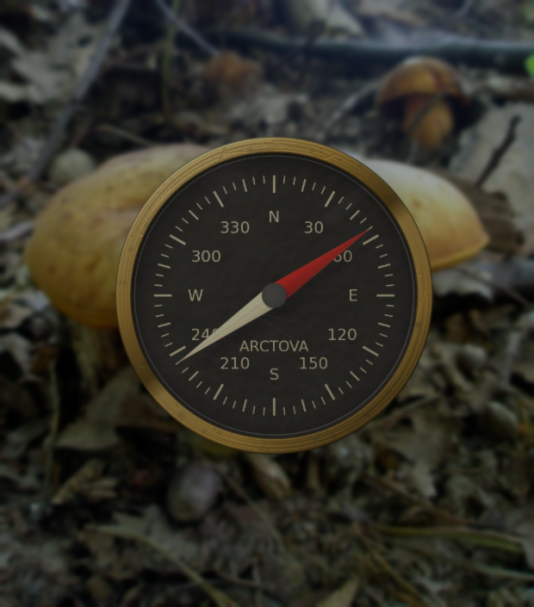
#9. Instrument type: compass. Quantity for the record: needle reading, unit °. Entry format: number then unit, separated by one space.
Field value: 55 °
